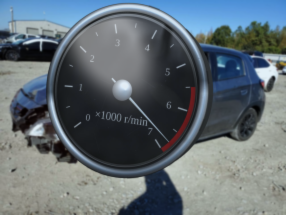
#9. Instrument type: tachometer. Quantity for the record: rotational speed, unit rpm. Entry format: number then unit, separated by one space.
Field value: 6750 rpm
